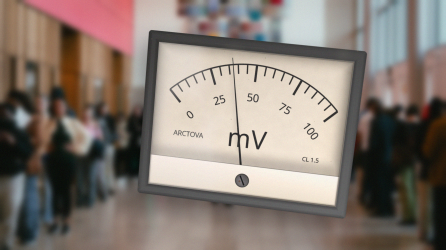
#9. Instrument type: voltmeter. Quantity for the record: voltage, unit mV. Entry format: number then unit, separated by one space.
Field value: 37.5 mV
